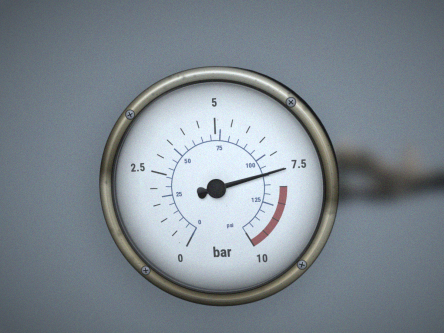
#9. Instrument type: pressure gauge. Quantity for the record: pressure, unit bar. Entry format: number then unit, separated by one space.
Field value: 7.5 bar
